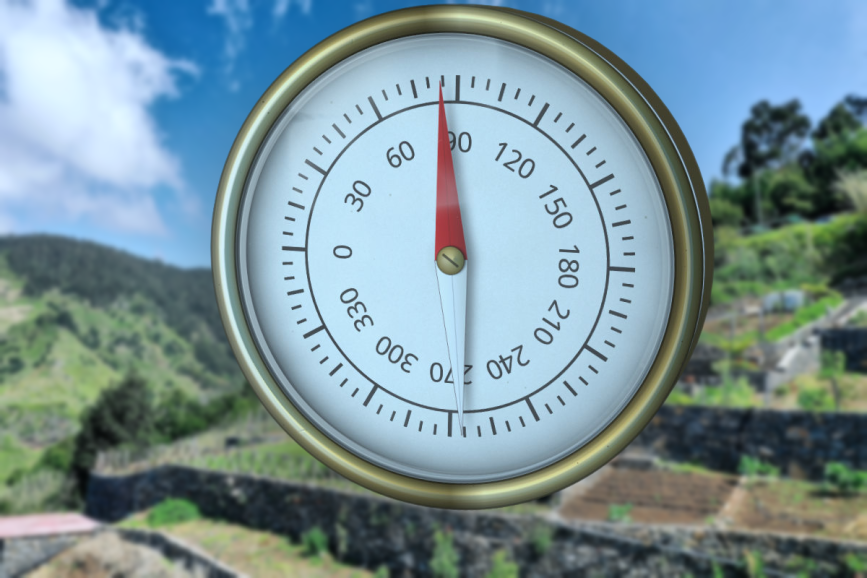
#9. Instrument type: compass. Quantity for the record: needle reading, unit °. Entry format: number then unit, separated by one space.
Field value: 85 °
